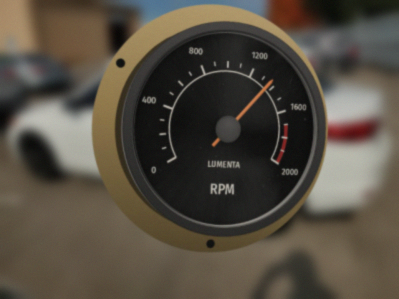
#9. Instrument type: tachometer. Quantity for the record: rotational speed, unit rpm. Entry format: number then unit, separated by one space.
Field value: 1350 rpm
